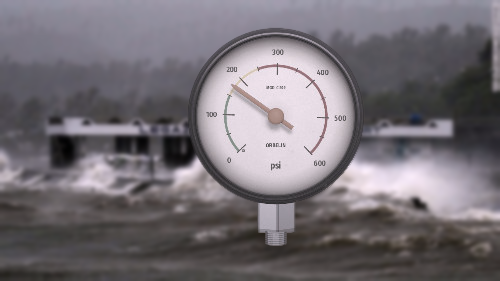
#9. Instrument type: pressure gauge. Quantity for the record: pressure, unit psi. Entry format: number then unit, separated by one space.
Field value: 175 psi
